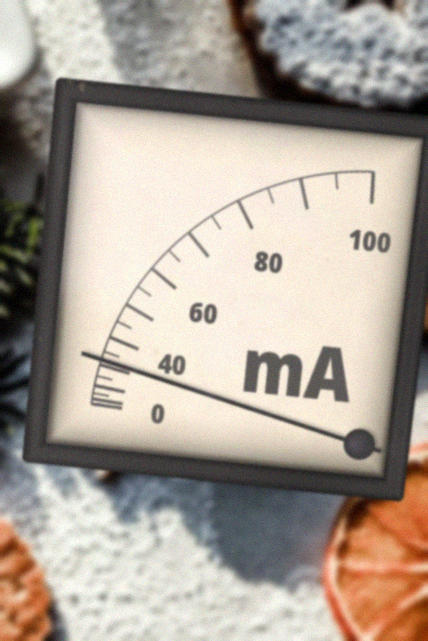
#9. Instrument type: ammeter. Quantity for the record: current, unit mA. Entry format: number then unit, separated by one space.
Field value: 32.5 mA
